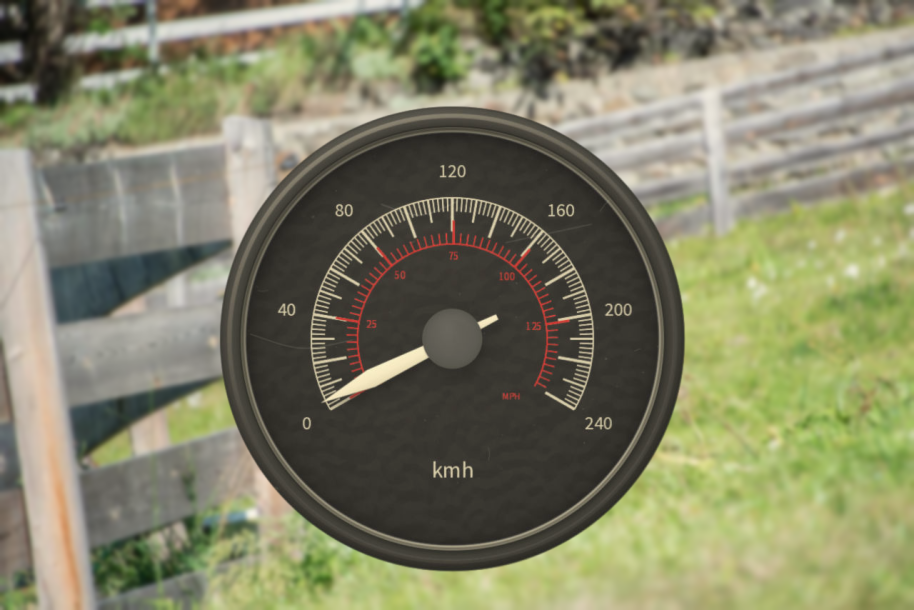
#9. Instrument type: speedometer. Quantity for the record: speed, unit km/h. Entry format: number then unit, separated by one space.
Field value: 4 km/h
